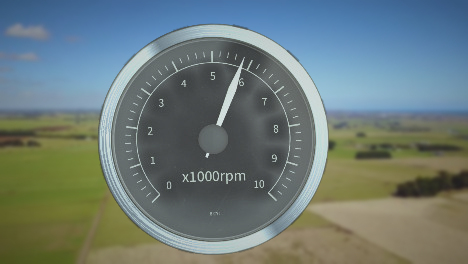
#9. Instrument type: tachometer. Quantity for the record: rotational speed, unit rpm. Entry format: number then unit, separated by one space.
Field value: 5800 rpm
